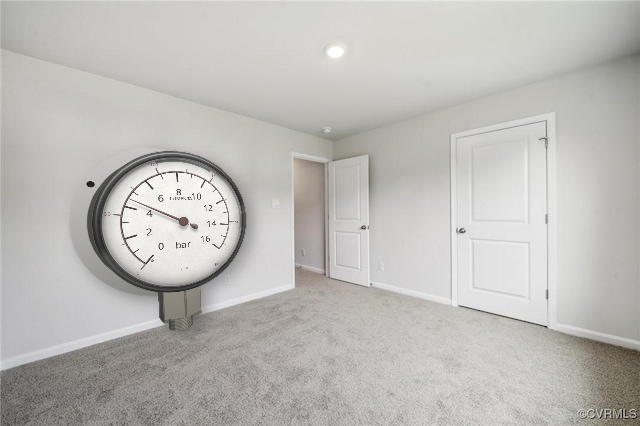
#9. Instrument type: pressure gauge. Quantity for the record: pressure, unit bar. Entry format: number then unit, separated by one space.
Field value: 4.5 bar
